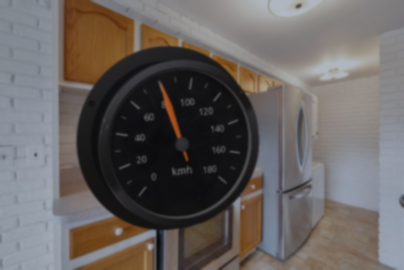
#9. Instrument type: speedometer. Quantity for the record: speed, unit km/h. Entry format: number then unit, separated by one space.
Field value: 80 km/h
